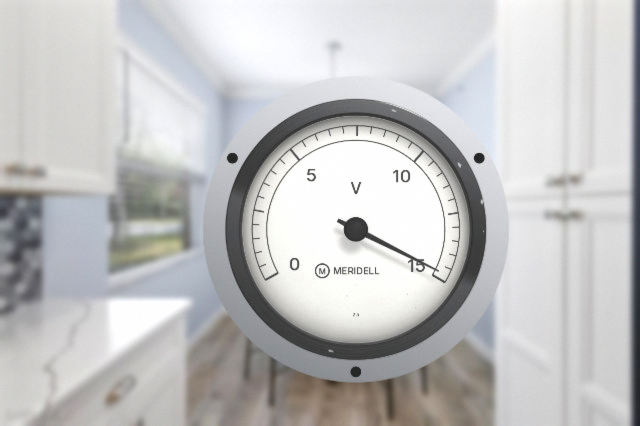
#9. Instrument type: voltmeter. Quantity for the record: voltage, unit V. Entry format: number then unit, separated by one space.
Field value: 14.75 V
